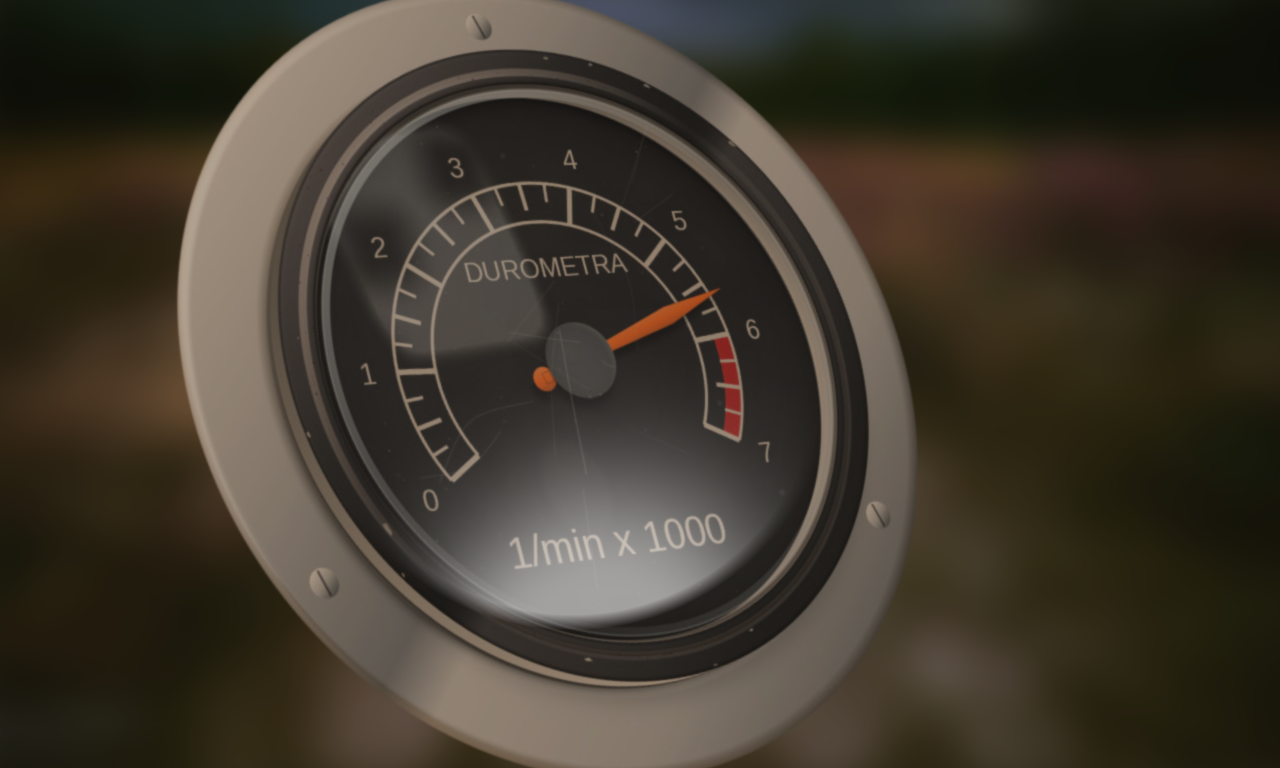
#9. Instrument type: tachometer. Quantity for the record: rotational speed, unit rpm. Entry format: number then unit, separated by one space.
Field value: 5625 rpm
